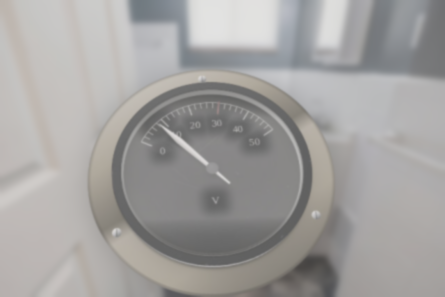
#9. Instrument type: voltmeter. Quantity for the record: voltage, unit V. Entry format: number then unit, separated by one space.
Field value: 8 V
